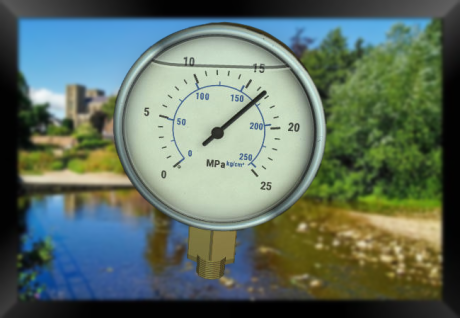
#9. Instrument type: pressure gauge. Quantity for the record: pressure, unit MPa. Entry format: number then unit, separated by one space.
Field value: 16.5 MPa
